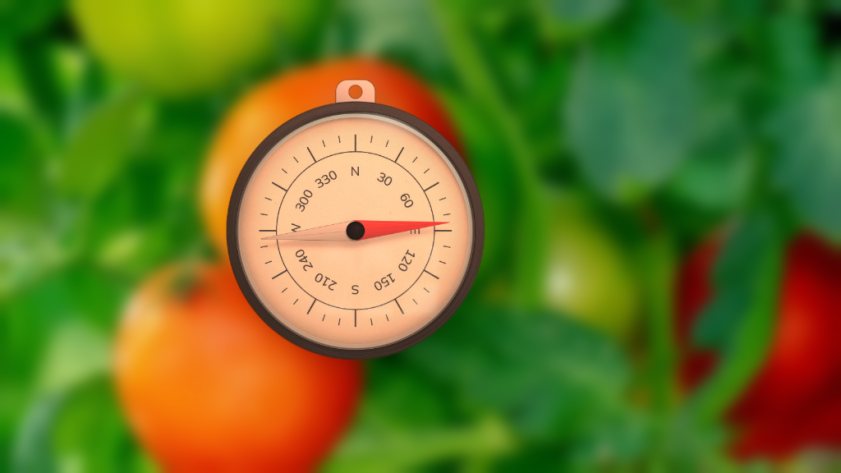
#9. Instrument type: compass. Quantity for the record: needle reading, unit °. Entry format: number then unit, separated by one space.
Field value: 85 °
